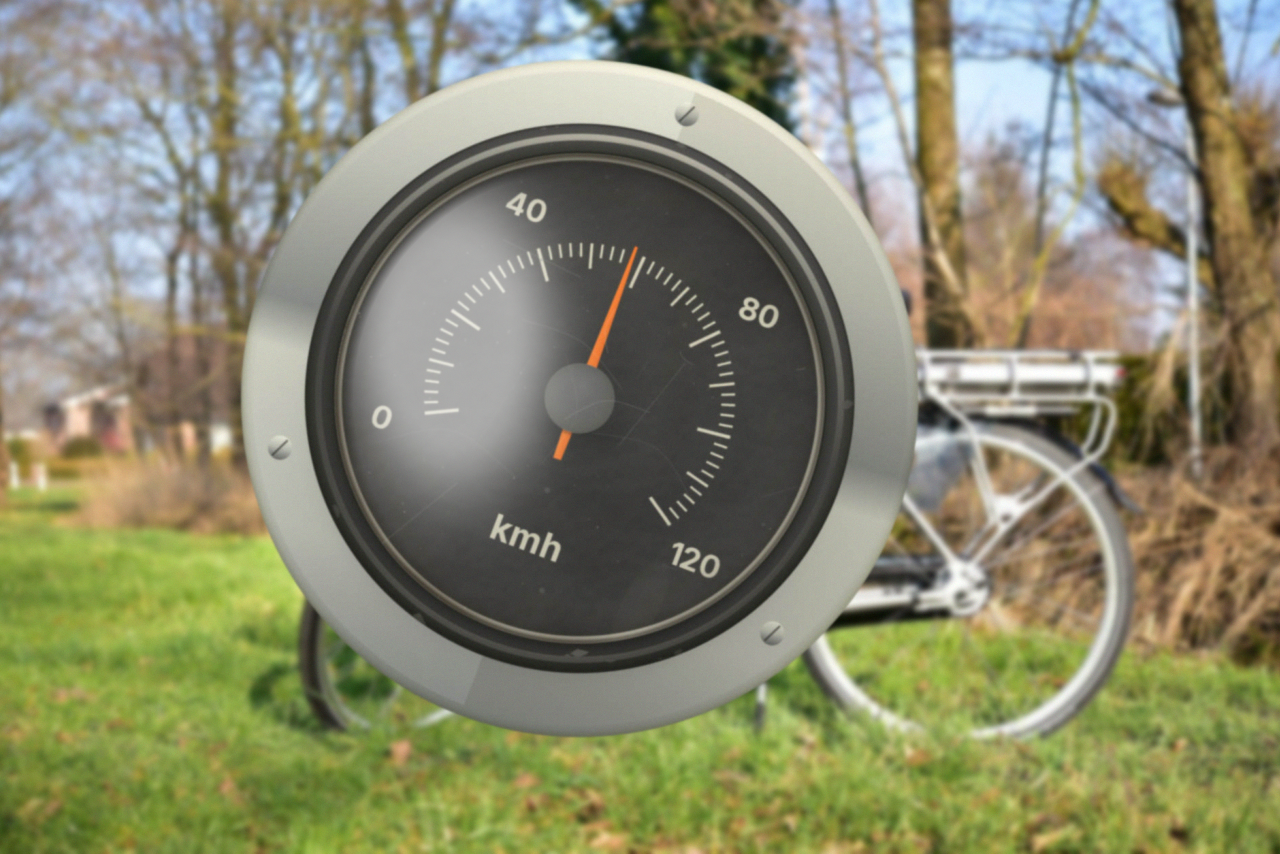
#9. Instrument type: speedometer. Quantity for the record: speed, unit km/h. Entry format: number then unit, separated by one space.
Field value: 58 km/h
